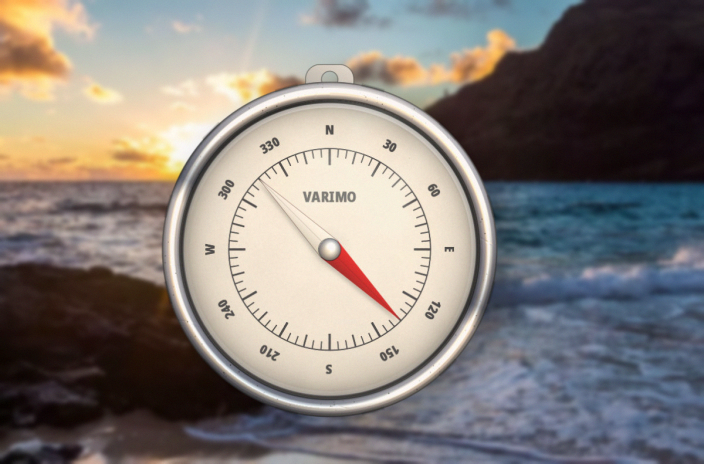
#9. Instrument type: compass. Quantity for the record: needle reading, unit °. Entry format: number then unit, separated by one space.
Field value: 135 °
